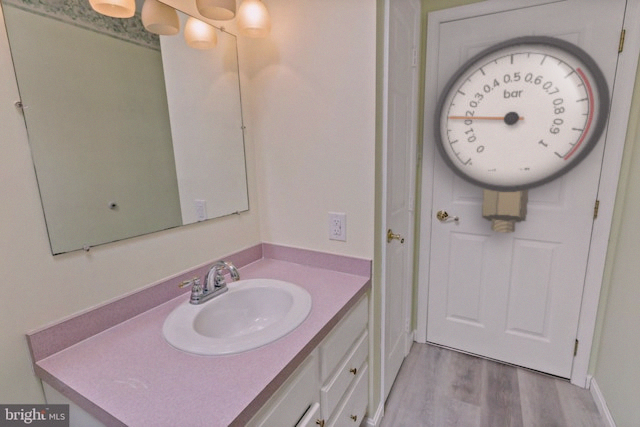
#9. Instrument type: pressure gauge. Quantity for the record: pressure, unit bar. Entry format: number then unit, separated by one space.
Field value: 0.2 bar
